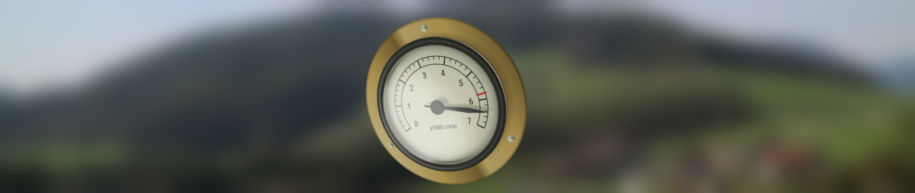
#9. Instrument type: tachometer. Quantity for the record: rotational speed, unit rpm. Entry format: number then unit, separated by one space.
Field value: 6400 rpm
